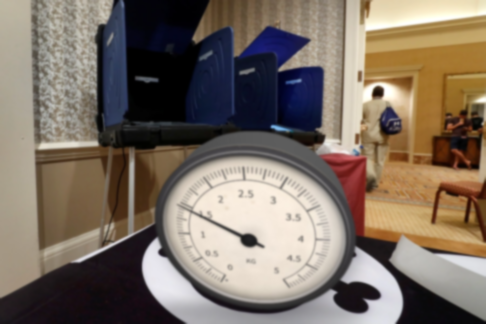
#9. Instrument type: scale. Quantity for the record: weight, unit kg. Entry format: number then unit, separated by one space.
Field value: 1.5 kg
